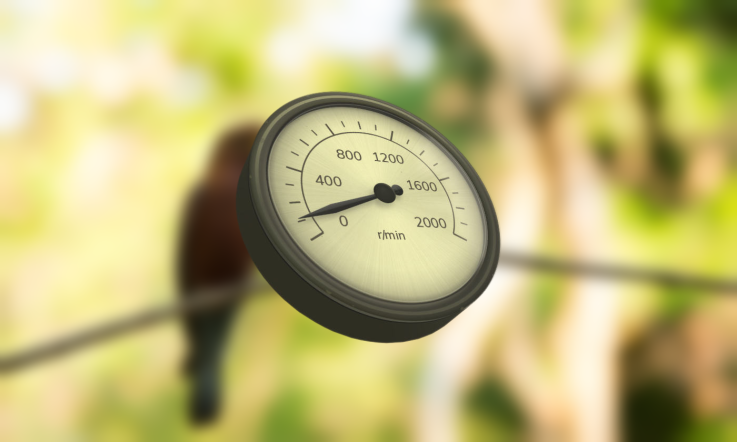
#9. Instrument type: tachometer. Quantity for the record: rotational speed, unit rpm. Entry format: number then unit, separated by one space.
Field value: 100 rpm
